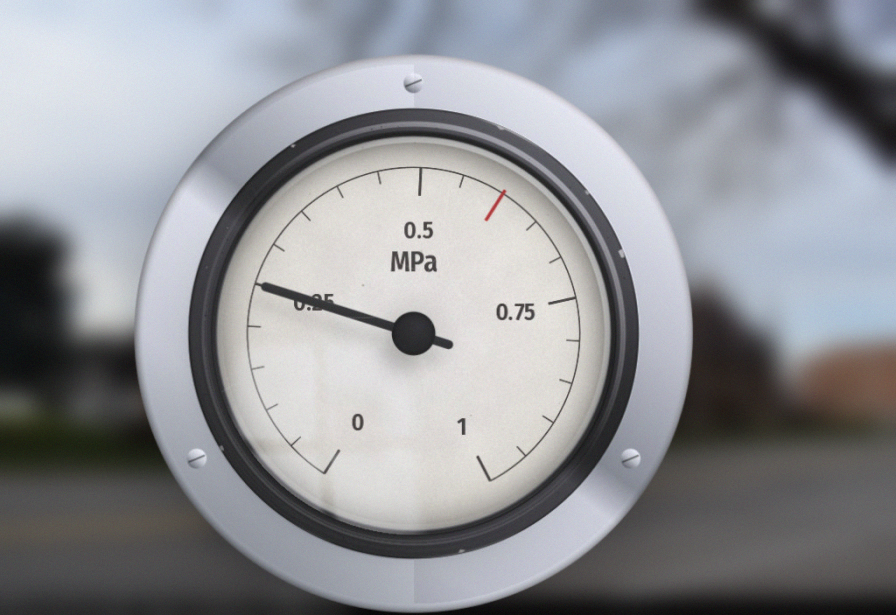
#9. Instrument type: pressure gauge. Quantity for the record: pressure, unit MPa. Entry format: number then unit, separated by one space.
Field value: 0.25 MPa
